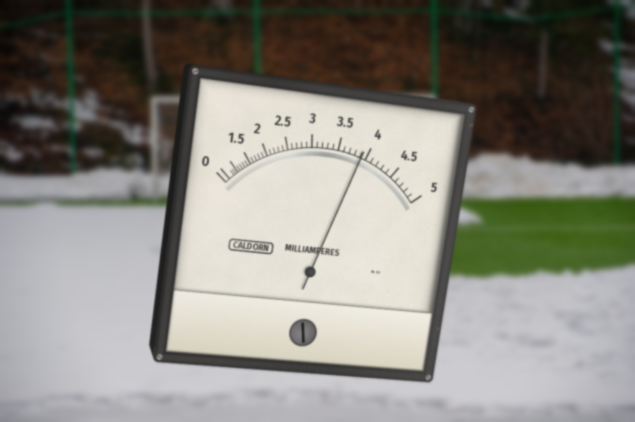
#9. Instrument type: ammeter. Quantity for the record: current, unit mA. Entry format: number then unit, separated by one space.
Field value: 3.9 mA
